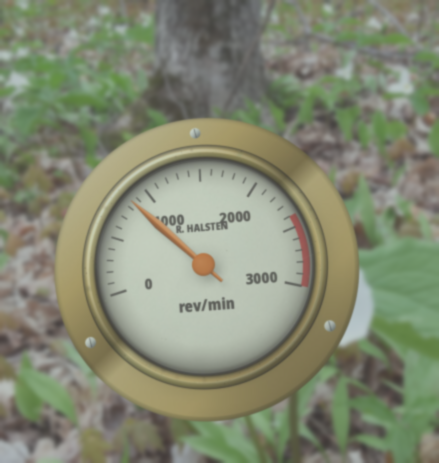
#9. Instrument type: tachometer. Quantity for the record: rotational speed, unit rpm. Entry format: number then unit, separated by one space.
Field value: 850 rpm
